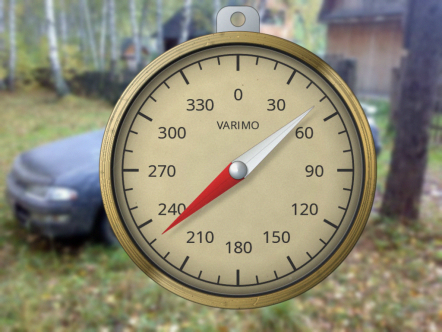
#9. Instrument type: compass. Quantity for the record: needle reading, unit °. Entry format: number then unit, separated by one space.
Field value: 230 °
